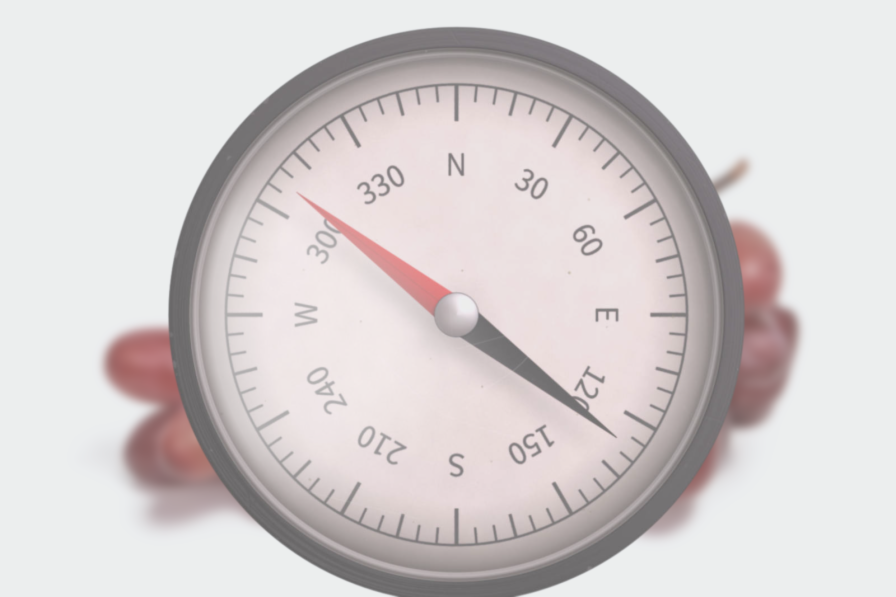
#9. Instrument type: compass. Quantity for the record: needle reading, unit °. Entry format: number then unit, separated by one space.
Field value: 307.5 °
